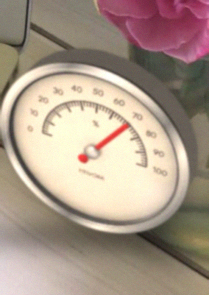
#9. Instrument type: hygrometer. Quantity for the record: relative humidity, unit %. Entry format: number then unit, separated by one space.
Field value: 70 %
